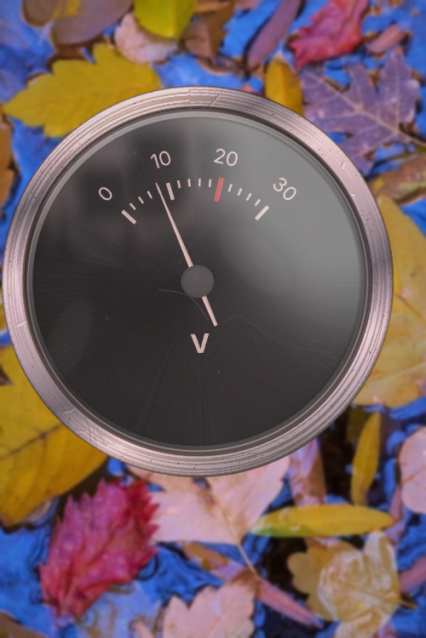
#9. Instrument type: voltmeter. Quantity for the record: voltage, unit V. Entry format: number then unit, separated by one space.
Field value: 8 V
